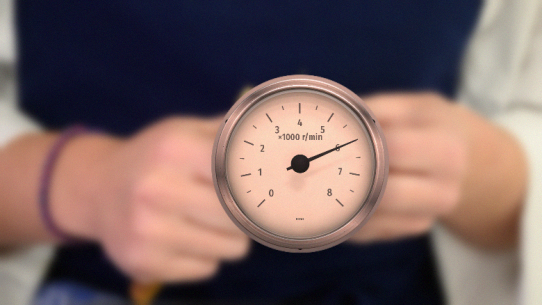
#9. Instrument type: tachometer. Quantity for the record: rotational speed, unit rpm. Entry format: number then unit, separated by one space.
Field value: 6000 rpm
